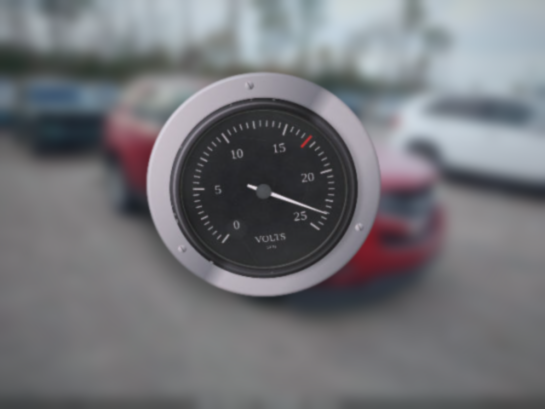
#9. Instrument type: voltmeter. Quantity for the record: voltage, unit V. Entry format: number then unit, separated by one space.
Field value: 23.5 V
